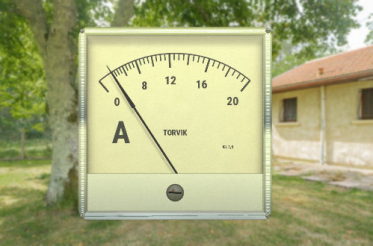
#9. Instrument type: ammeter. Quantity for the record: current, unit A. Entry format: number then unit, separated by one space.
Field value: 4 A
